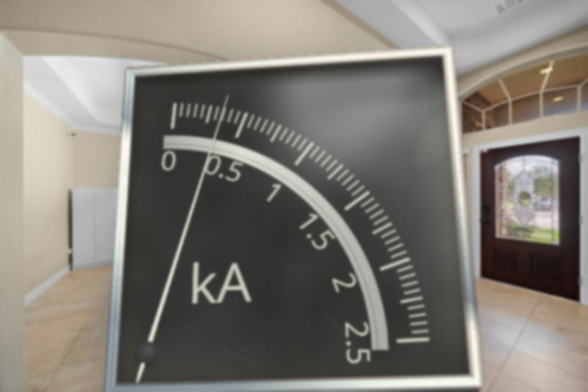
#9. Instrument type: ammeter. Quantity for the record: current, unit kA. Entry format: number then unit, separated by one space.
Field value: 0.35 kA
